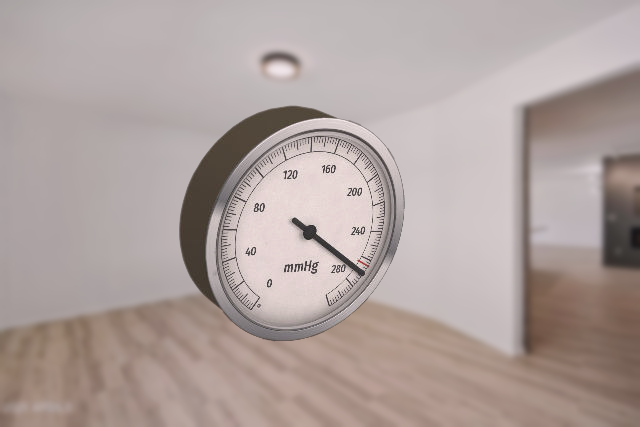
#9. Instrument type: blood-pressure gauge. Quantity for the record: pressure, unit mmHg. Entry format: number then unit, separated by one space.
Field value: 270 mmHg
